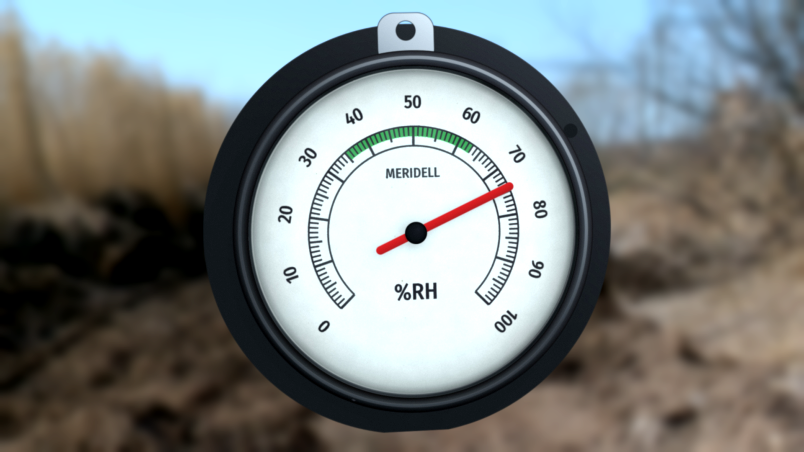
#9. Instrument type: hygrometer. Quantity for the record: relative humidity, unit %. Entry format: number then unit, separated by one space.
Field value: 74 %
